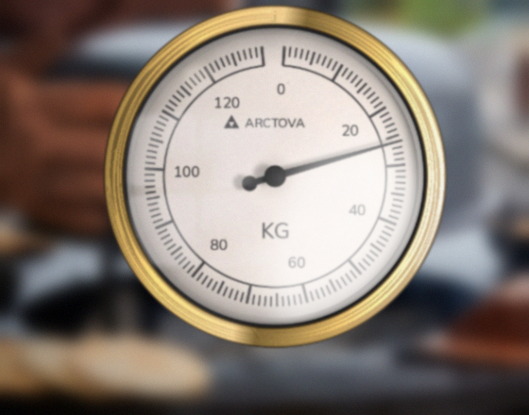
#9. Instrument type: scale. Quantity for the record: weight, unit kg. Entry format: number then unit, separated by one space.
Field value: 26 kg
